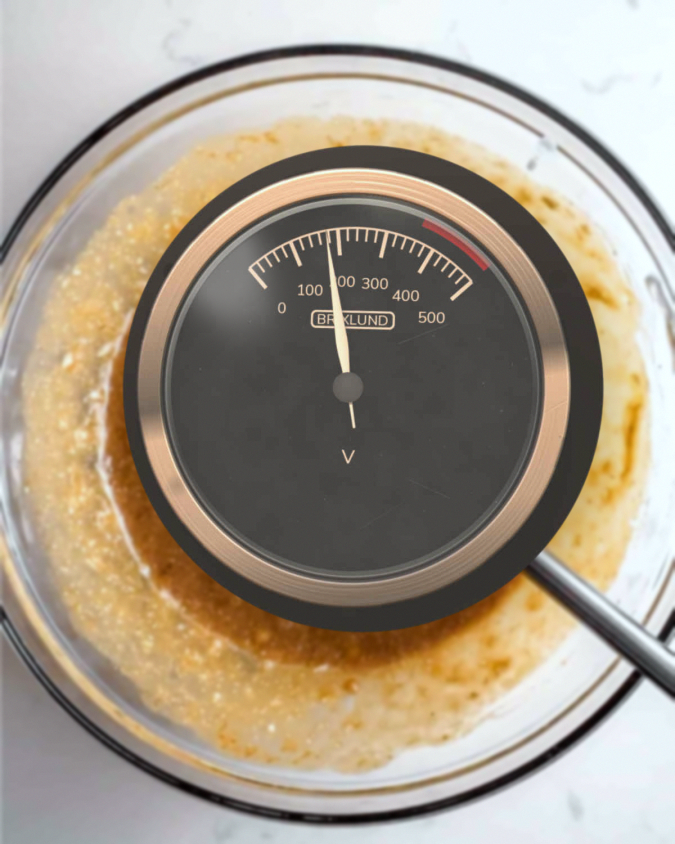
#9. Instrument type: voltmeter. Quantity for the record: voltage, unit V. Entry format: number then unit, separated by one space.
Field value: 180 V
